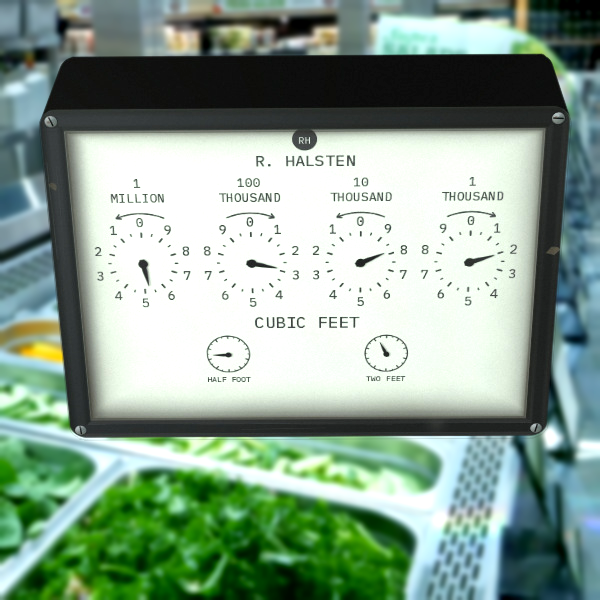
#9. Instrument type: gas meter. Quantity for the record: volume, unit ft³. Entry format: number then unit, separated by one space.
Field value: 528200 ft³
